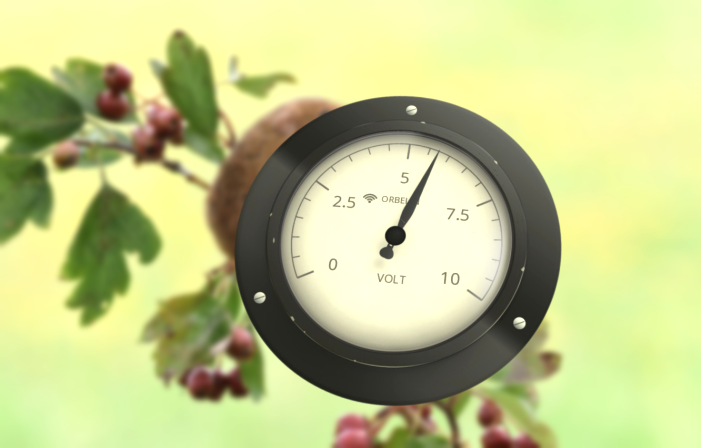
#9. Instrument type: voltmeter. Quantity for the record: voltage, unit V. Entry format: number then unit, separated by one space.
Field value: 5.75 V
